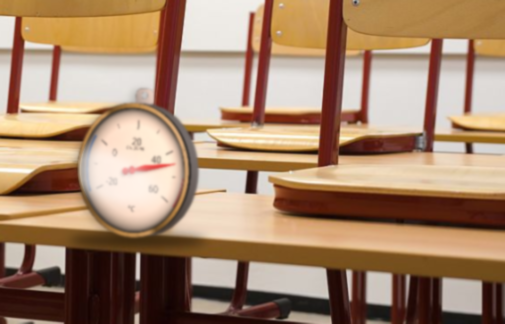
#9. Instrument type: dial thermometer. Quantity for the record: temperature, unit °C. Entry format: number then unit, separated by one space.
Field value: 45 °C
